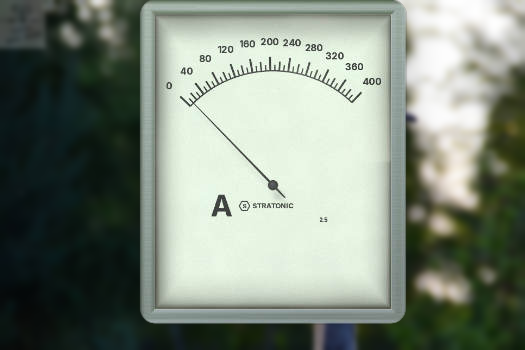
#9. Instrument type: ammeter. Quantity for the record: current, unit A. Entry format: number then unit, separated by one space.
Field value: 10 A
